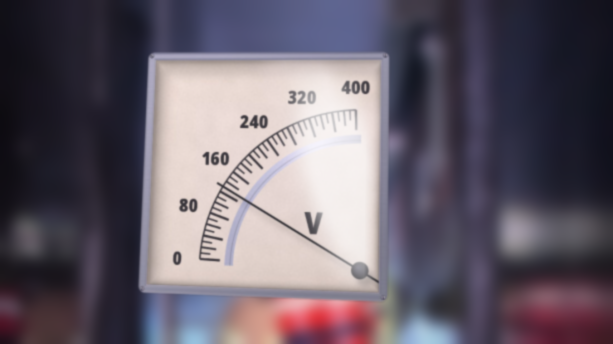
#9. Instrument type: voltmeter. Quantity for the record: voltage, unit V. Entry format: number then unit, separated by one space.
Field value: 130 V
